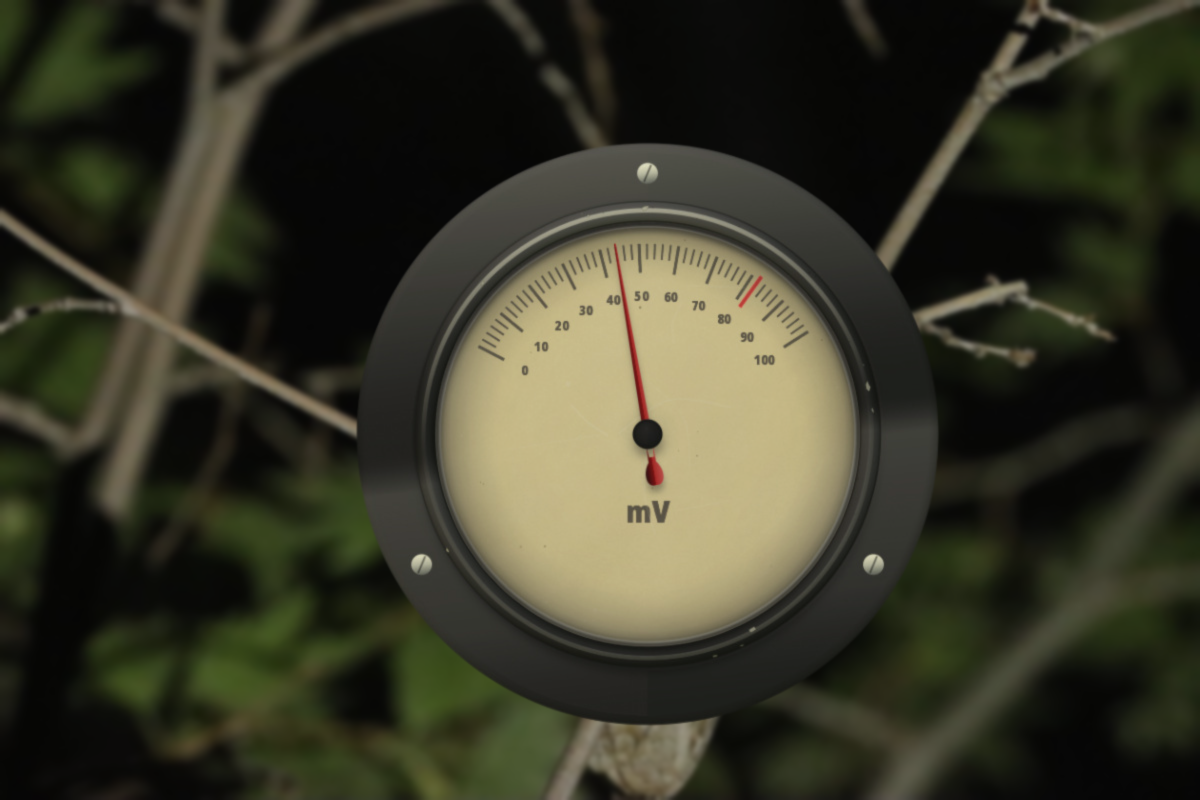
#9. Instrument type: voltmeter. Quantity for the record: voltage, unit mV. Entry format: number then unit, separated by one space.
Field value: 44 mV
